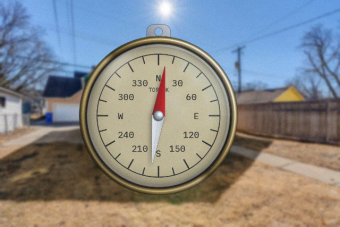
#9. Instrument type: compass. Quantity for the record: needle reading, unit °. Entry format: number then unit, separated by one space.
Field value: 7.5 °
